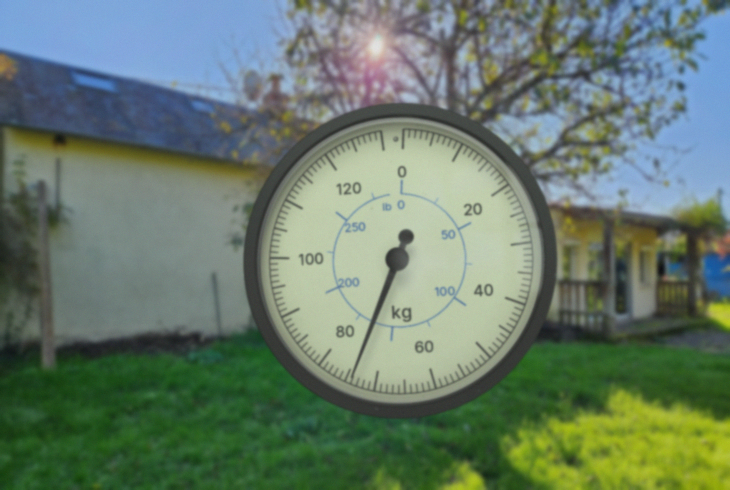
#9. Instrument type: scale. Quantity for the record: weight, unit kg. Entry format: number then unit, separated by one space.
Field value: 74 kg
